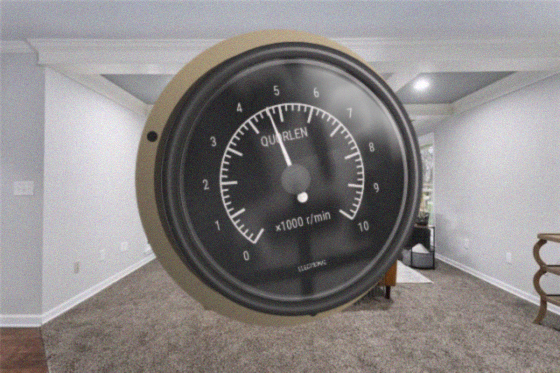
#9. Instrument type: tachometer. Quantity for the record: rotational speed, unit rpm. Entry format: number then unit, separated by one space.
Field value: 4600 rpm
